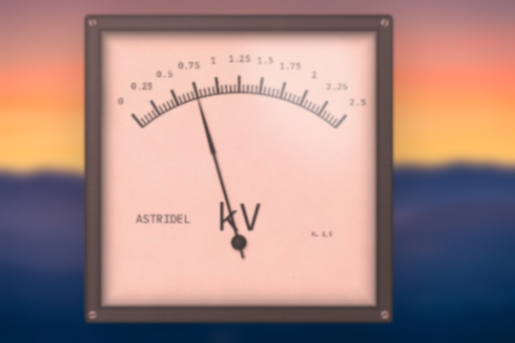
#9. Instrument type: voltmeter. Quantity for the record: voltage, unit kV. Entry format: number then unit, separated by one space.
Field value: 0.75 kV
